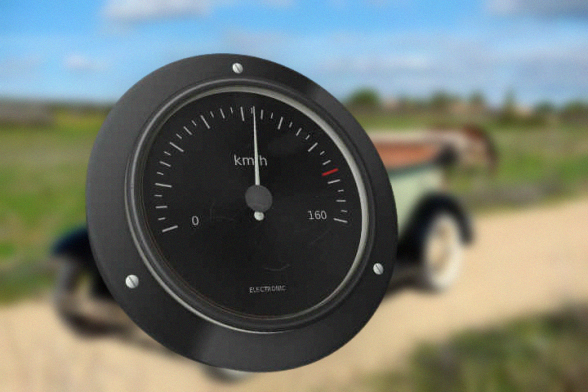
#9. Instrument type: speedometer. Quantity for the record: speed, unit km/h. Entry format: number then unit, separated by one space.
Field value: 85 km/h
